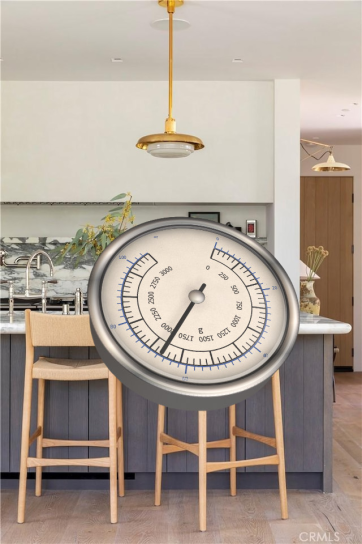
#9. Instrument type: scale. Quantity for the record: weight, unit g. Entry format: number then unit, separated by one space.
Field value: 1900 g
